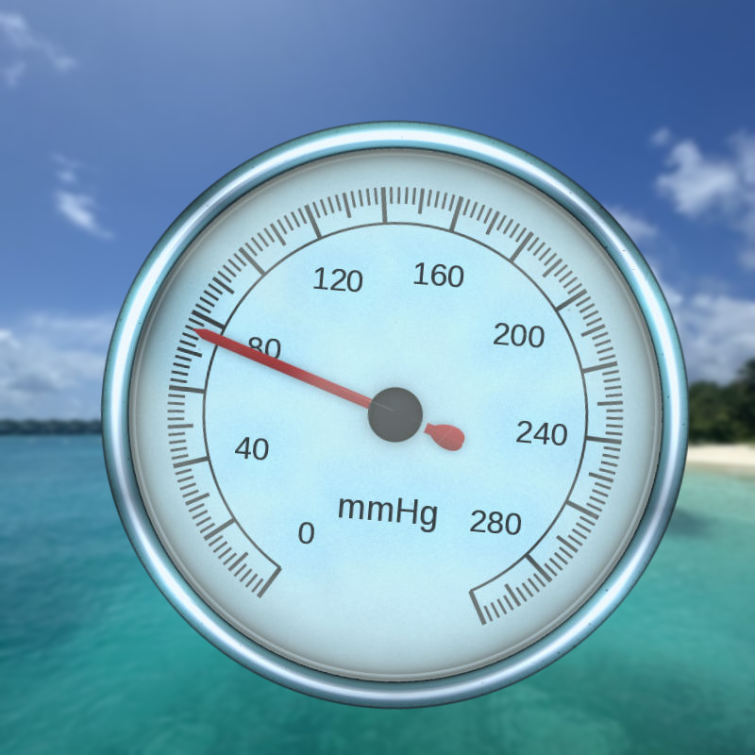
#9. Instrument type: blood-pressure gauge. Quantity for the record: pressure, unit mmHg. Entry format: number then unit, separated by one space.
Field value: 76 mmHg
